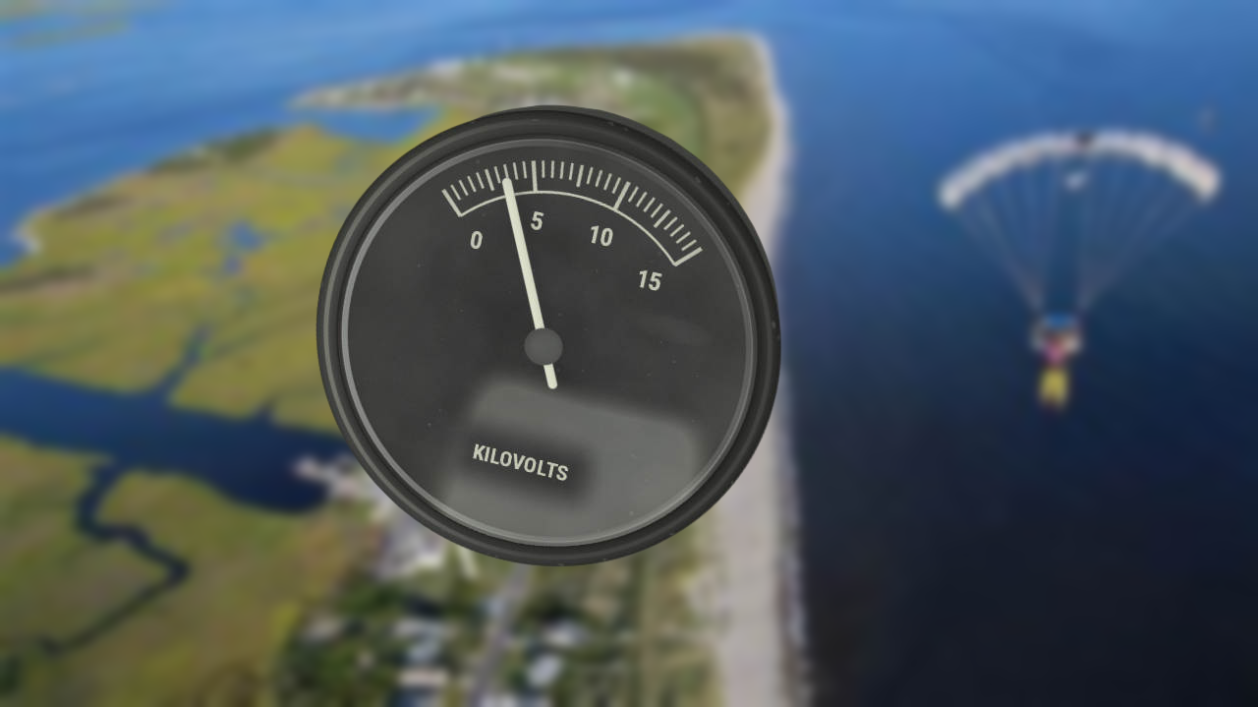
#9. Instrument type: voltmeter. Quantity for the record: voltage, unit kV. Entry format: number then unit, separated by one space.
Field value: 3.5 kV
